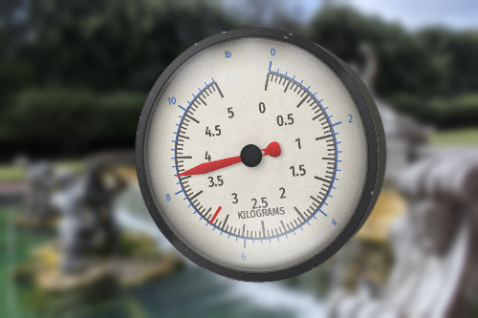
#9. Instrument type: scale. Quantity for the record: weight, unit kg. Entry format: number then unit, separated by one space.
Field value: 3.8 kg
